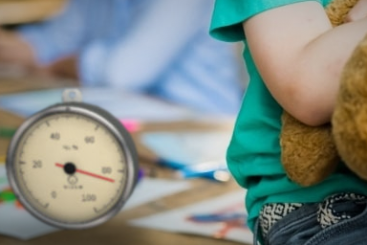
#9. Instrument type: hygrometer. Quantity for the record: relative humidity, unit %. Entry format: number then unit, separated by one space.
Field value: 84 %
